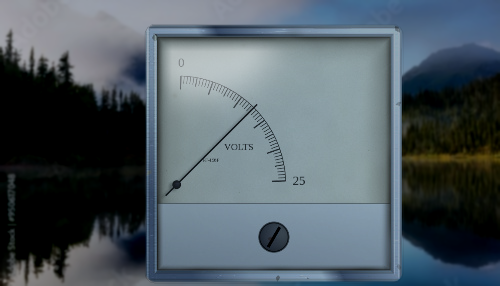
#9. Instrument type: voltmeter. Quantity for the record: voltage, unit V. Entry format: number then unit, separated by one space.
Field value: 12.5 V
